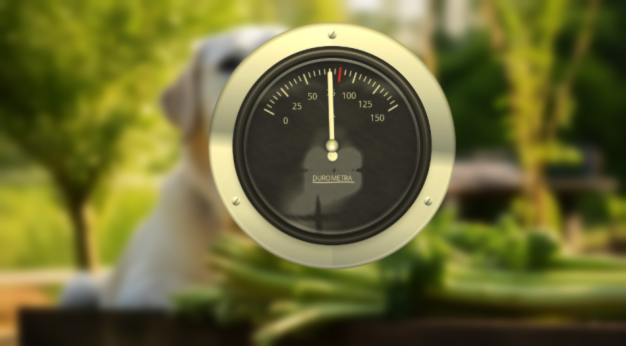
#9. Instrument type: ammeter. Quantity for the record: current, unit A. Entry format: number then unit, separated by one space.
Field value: 75 A
